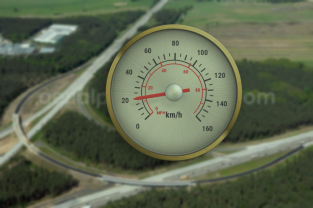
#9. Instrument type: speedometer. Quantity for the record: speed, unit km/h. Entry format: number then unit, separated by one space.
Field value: 20 km/h
